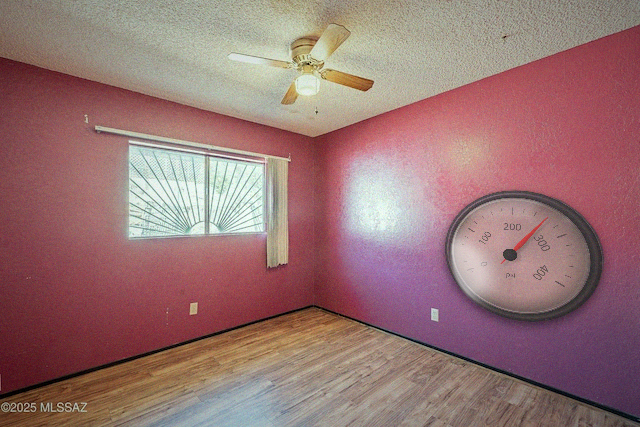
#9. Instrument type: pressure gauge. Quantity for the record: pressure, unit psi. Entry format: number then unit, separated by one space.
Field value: 260 psi
